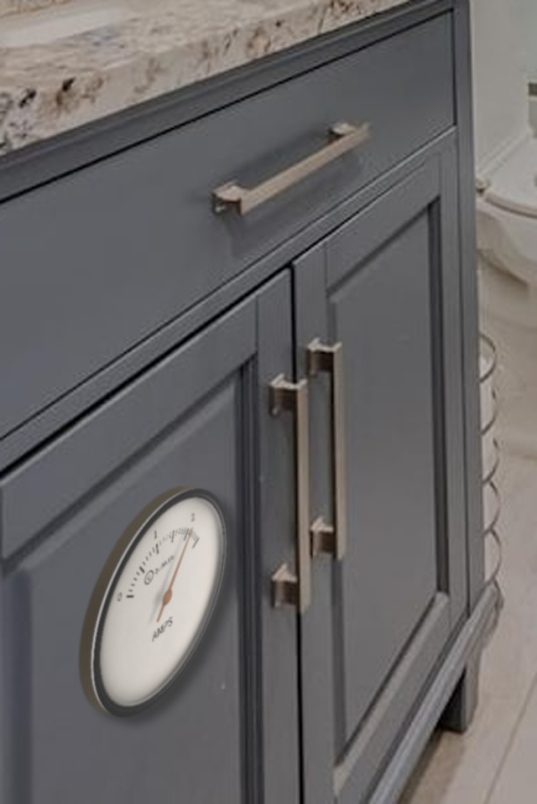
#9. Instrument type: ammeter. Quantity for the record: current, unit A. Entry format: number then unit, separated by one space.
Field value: 2 A
